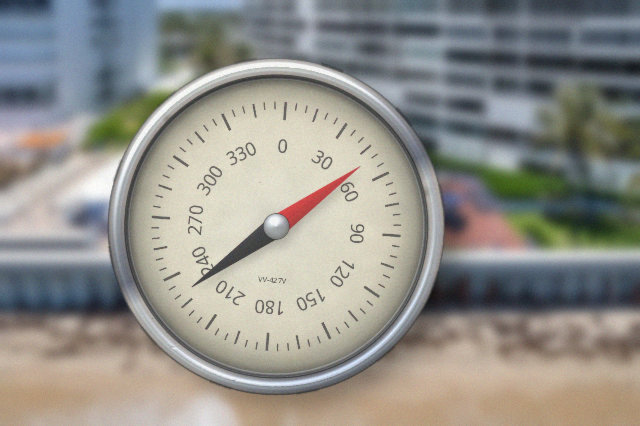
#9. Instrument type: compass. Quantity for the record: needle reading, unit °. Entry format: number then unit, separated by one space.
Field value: 50 °
